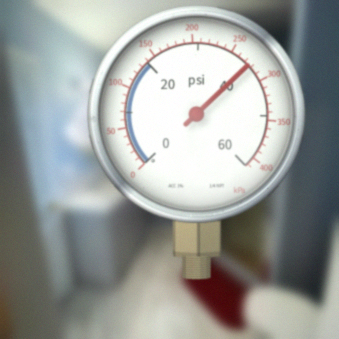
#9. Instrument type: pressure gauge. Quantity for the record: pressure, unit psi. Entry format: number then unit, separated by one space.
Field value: 40 psi
